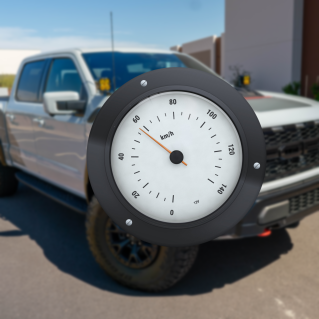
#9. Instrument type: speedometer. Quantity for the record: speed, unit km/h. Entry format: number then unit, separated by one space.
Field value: 57.5 km/h
